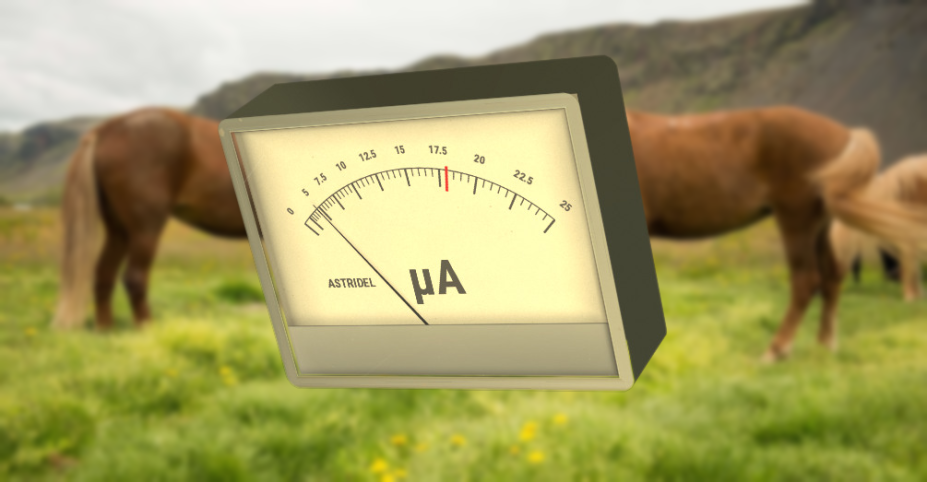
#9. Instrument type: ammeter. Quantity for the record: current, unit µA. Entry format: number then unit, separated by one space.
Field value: 5 µA
